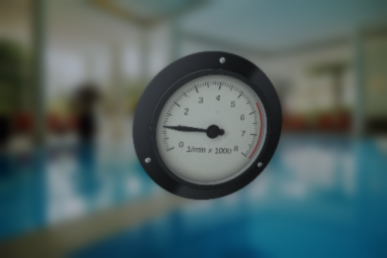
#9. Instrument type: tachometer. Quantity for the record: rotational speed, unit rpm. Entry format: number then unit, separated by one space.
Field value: 1000 rpm
